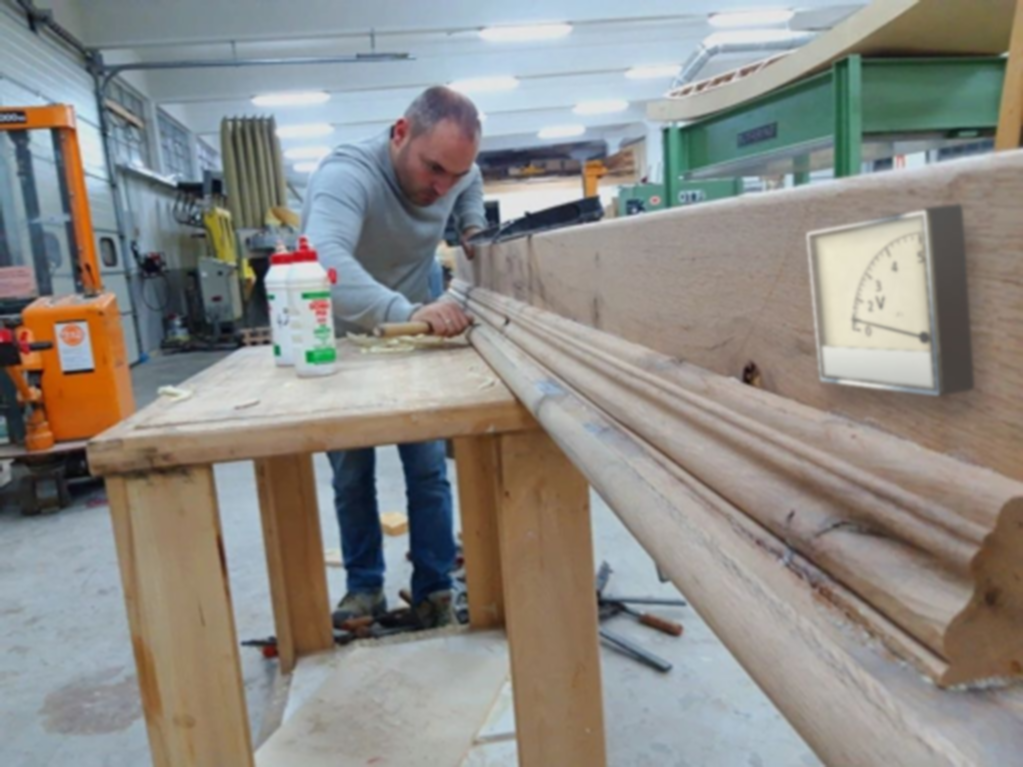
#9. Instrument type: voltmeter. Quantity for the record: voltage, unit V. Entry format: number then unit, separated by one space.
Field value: 1 V
